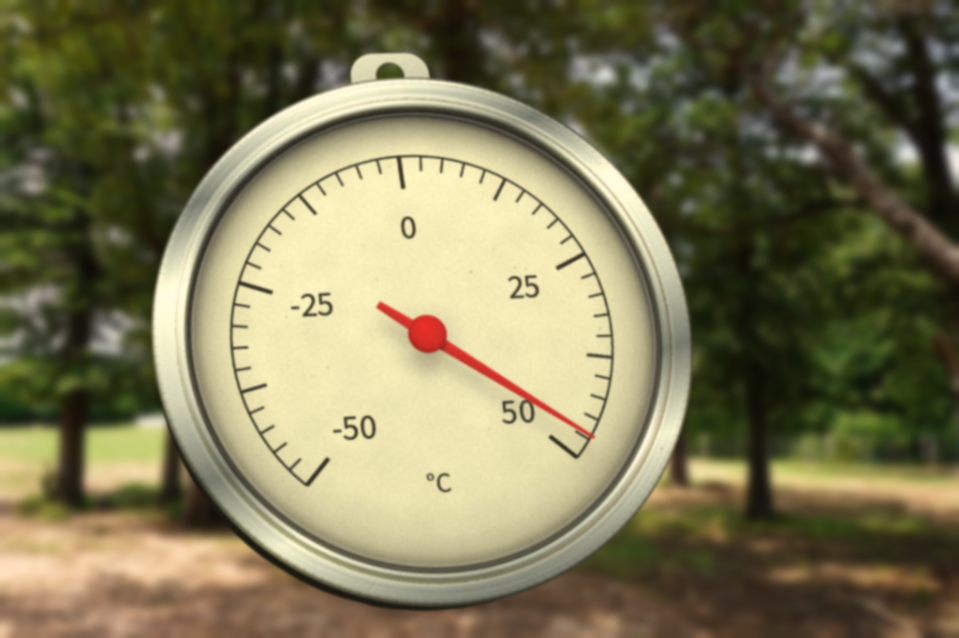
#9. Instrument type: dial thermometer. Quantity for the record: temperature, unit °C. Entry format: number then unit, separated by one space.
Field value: 47.5 °C
